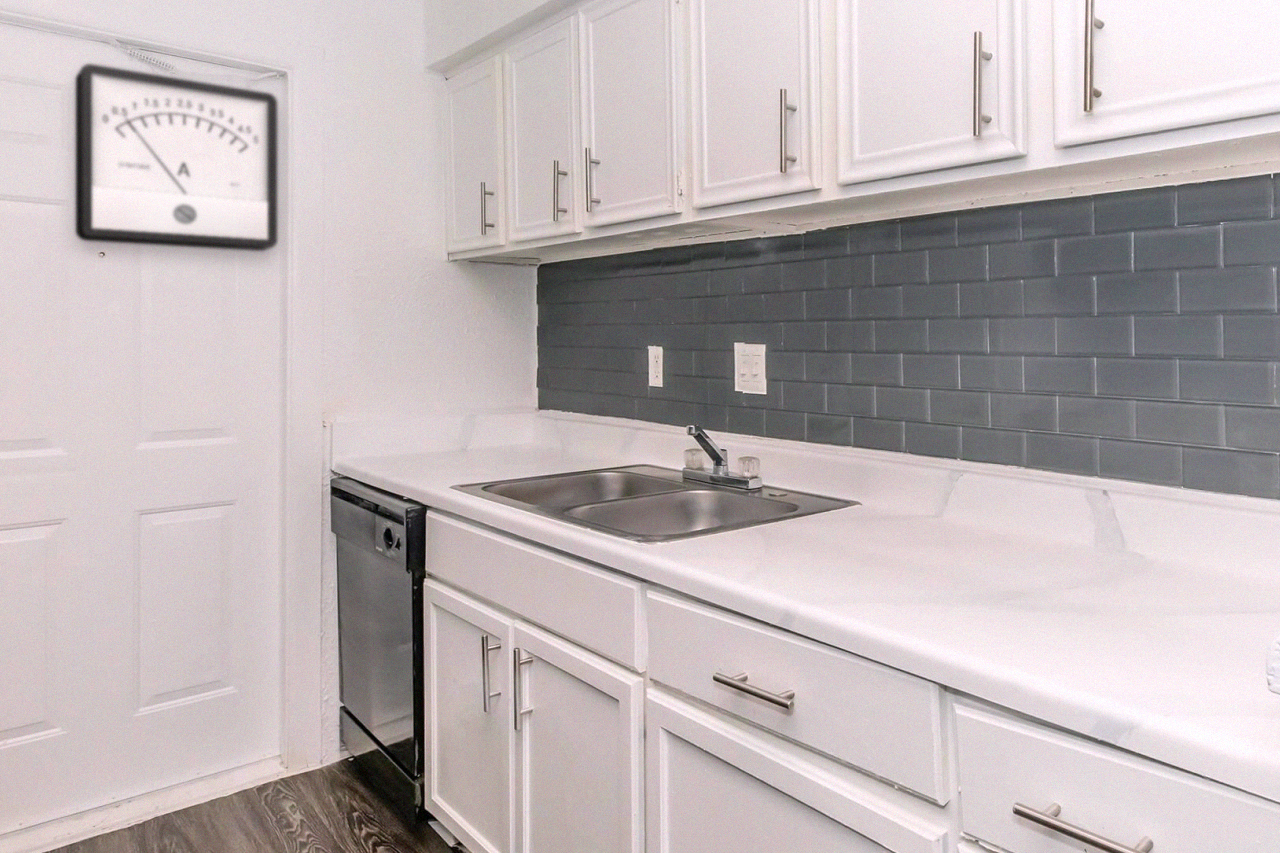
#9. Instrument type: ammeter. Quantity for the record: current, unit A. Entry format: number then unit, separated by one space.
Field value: 0.5 A
